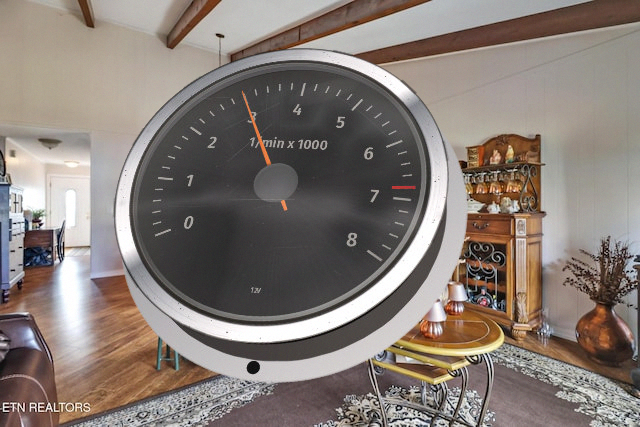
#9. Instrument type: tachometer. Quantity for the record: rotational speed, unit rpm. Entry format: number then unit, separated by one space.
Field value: 3000 rpm
